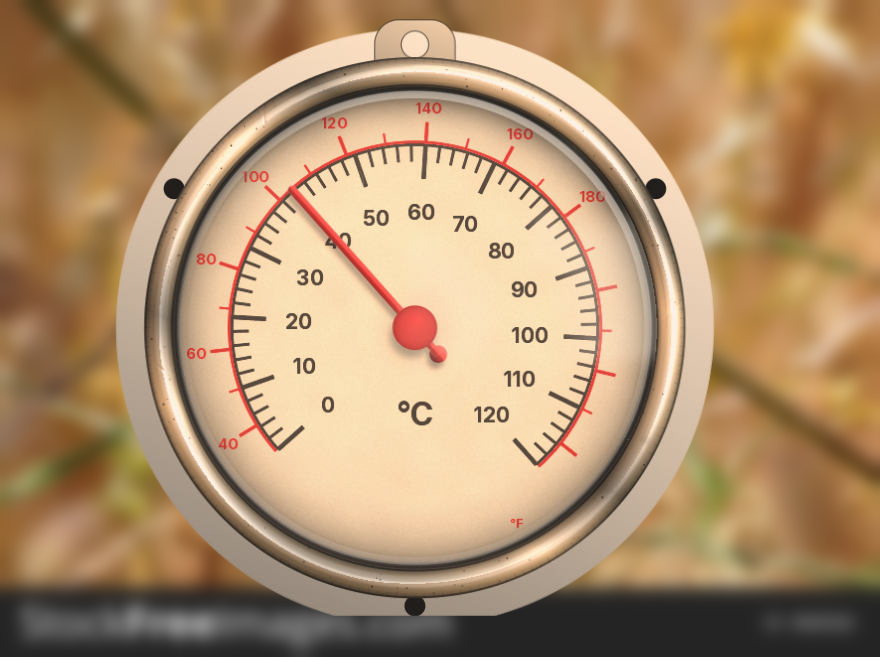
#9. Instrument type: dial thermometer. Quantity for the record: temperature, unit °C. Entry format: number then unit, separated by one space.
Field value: 40 °C
